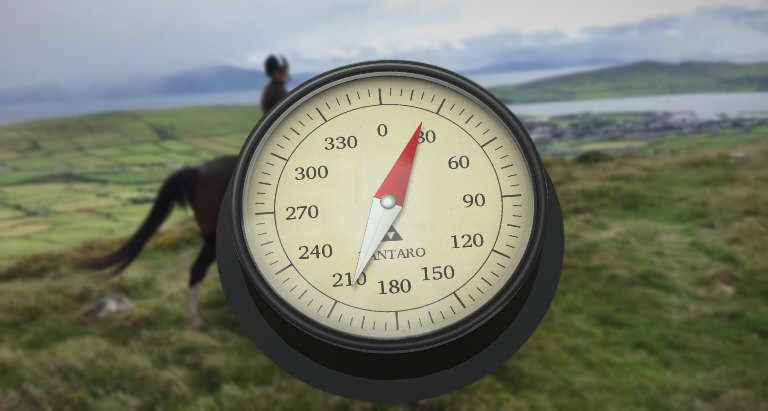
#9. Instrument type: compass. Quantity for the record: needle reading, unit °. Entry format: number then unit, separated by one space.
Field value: 25 °
